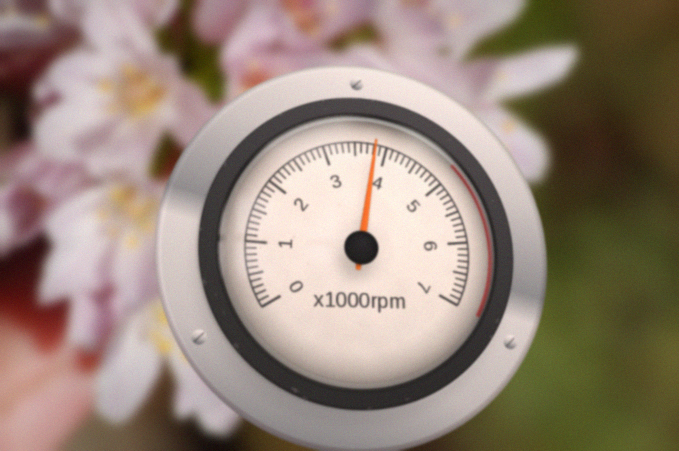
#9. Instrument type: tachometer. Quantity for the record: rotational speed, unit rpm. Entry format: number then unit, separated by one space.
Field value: 3800 rpm
